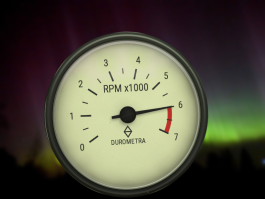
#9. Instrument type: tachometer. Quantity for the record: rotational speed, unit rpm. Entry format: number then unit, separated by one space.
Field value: 6000 rpm
